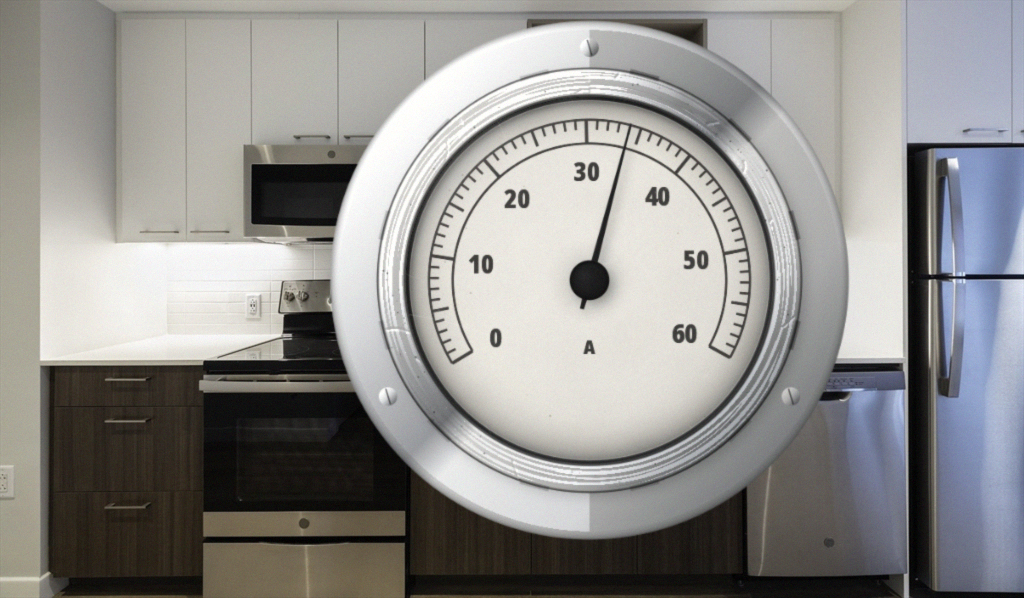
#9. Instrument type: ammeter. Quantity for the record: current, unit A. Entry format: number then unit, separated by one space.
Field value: 34 A
